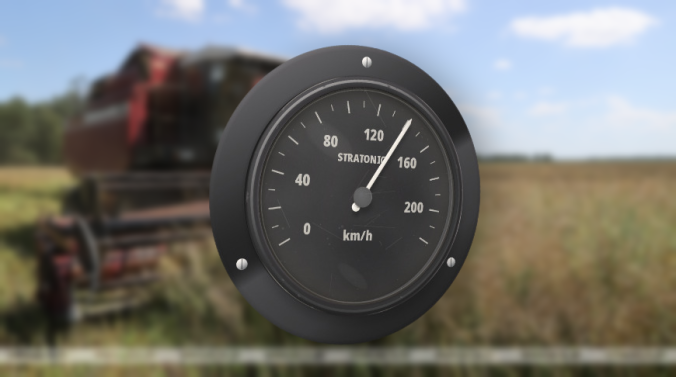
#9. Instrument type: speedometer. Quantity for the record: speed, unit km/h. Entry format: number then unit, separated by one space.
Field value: 140 km/h
